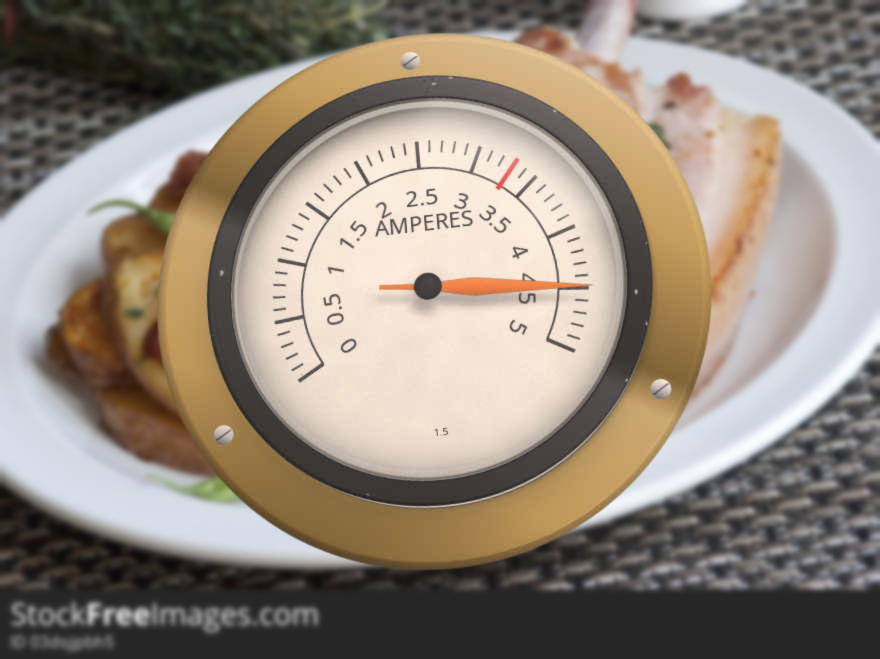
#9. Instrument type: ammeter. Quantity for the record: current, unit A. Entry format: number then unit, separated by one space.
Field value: 4.5 A
